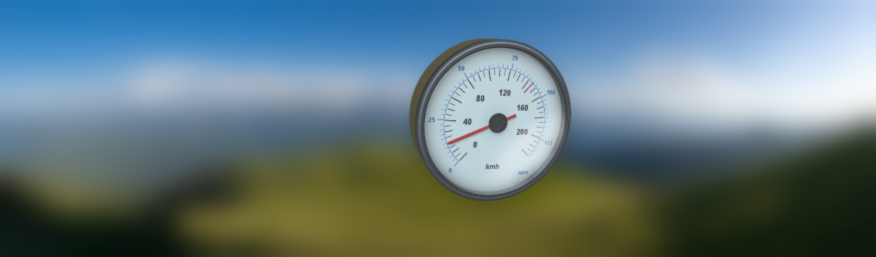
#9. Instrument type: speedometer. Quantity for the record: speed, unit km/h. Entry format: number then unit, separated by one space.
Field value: 20 km/h
